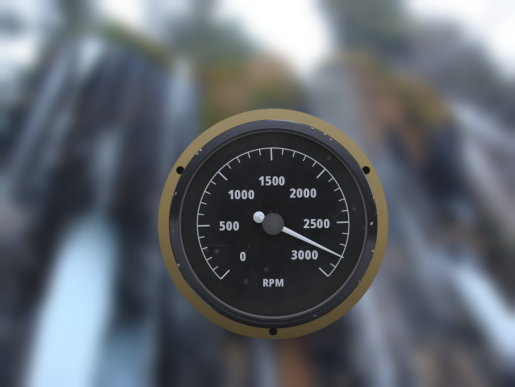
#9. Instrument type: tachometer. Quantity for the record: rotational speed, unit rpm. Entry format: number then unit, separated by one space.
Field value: 2800 rpm
